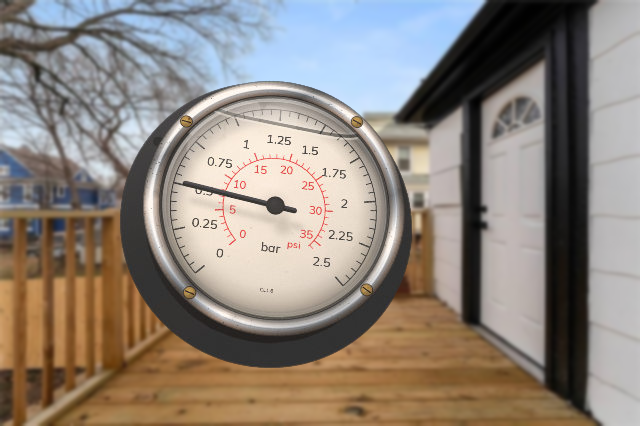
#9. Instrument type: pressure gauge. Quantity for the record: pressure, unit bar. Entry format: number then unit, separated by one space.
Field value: 0.5 bar
